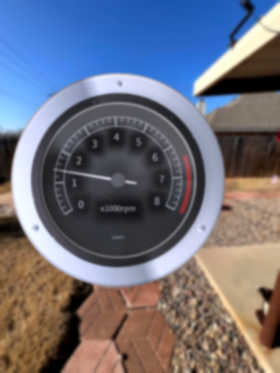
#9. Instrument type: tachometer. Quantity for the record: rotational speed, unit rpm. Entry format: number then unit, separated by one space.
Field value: 1400 rpm
